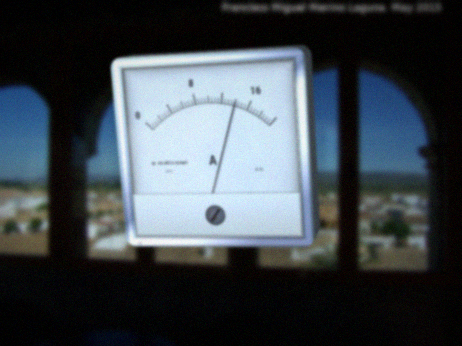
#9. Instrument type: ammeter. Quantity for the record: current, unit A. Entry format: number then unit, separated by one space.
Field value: 14 A
